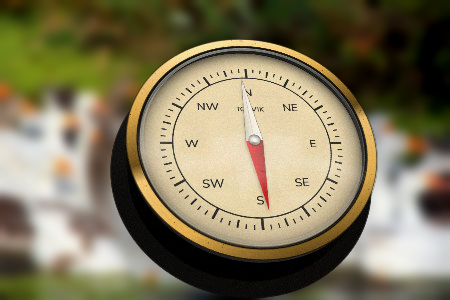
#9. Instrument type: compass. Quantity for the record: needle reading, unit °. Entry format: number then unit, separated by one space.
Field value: 175 °
